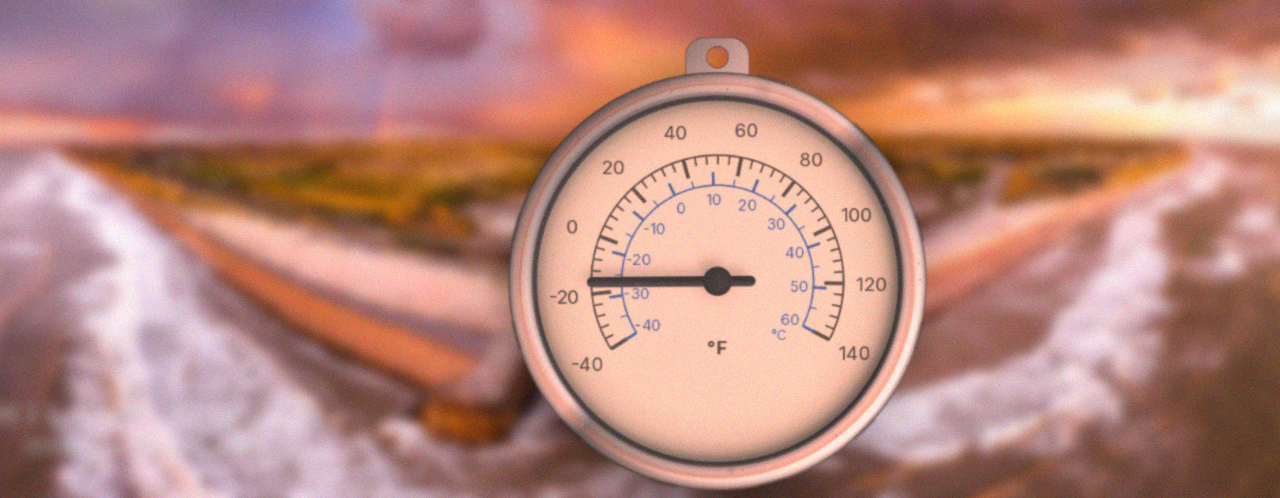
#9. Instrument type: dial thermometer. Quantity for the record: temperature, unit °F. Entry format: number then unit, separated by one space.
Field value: -16 °F
